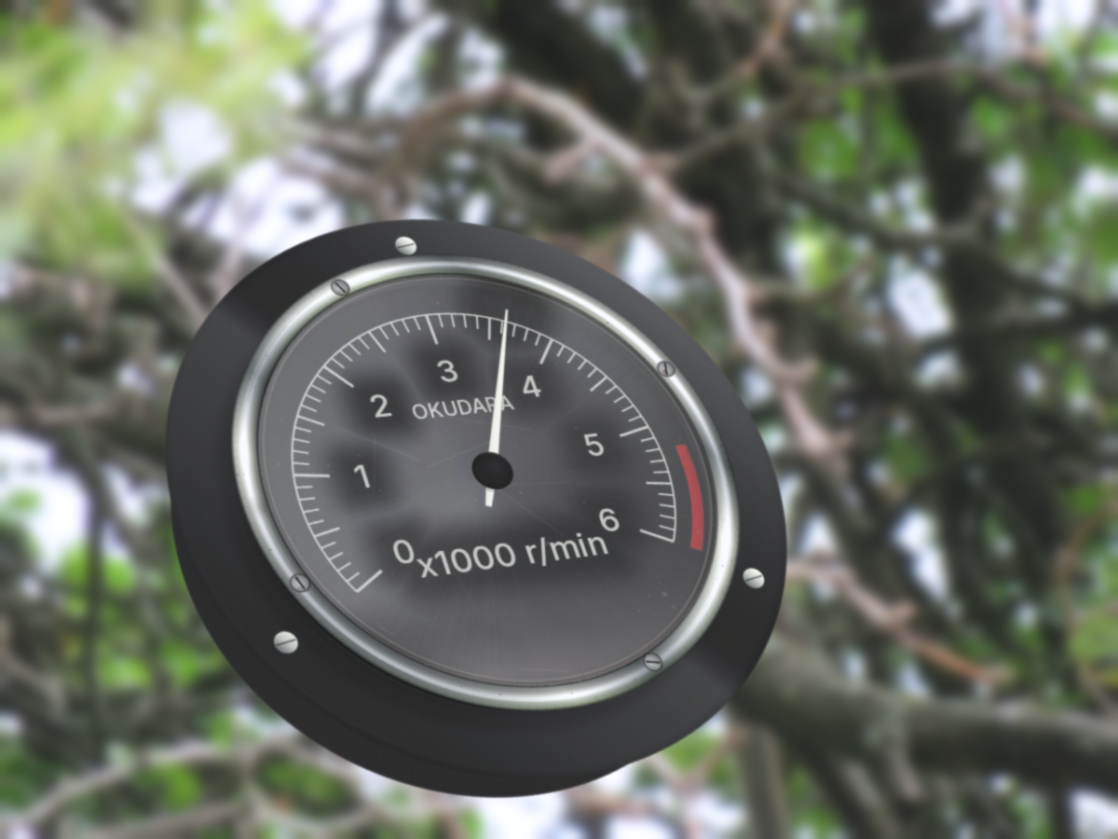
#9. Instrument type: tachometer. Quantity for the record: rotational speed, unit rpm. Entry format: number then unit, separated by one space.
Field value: 3600 rpm
